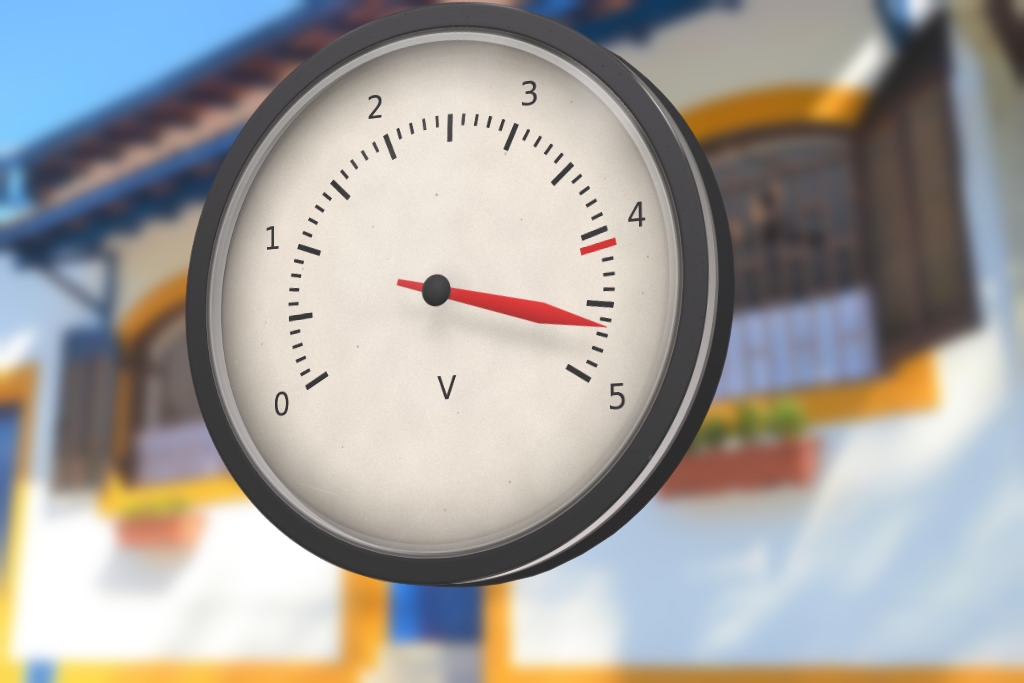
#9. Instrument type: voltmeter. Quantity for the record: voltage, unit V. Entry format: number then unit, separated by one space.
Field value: 4.65 V
